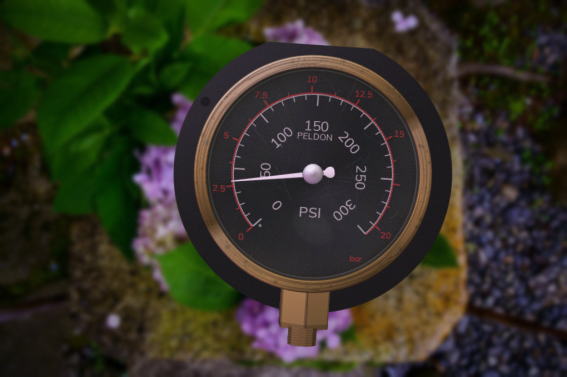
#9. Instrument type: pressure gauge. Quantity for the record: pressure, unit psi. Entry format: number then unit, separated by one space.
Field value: 40 psi
